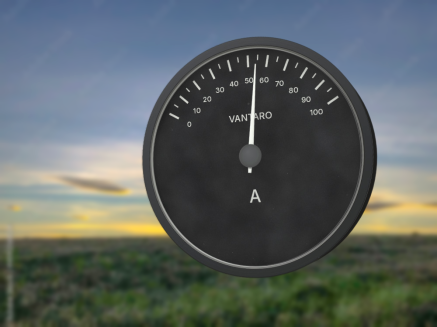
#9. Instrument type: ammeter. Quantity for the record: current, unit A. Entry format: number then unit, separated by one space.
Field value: 55 A
